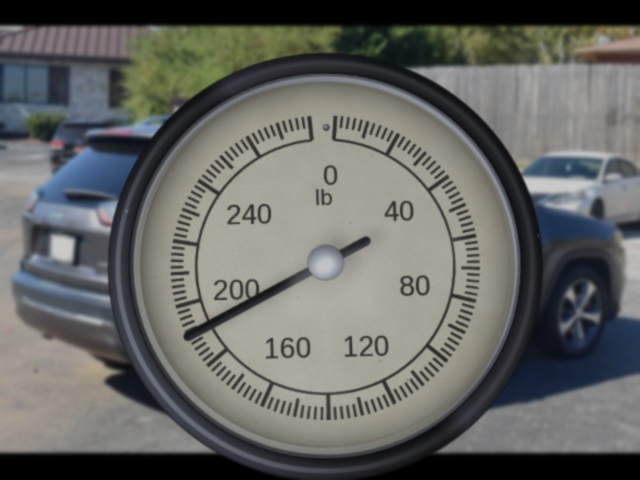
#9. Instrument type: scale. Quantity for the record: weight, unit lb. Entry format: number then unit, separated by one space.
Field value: 190 lb
